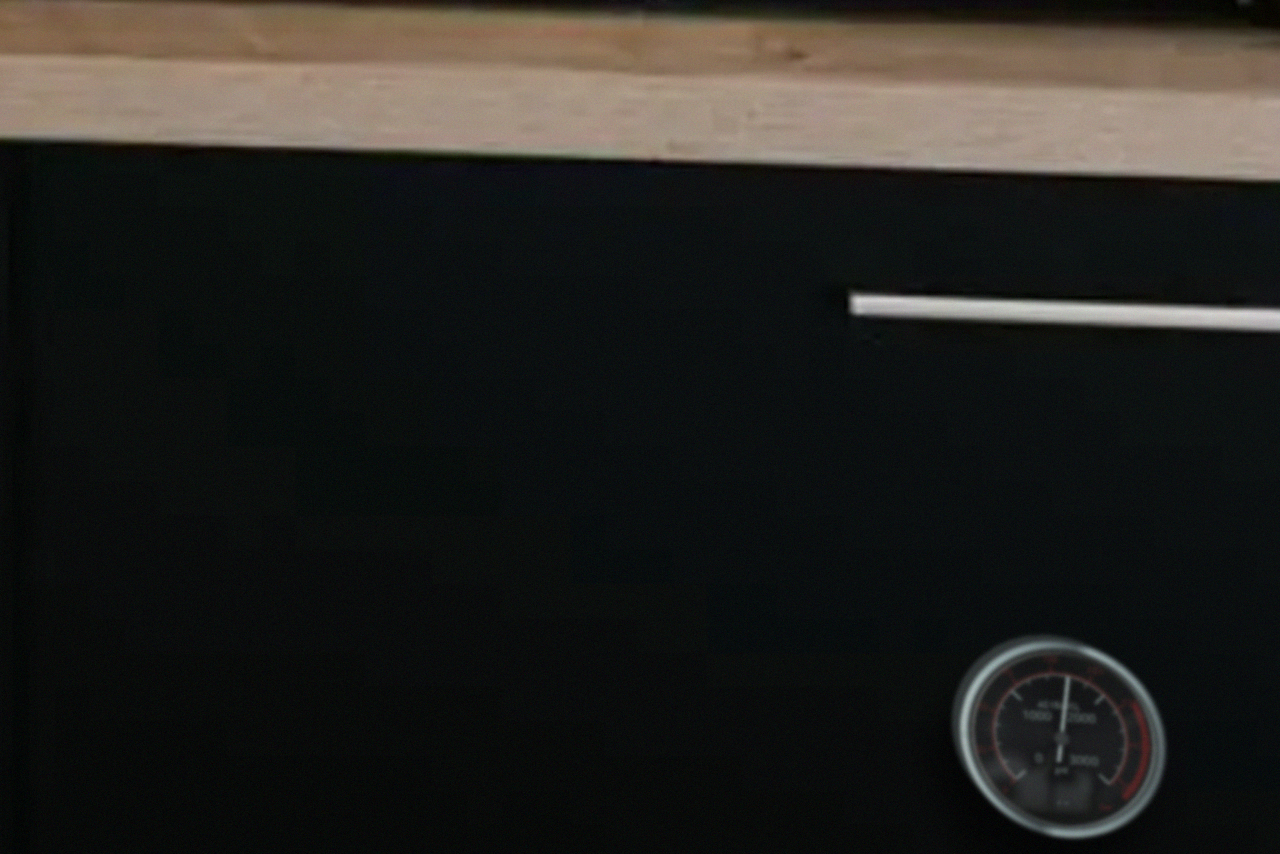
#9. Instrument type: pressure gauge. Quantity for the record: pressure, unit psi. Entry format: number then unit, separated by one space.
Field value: 1600 psi
